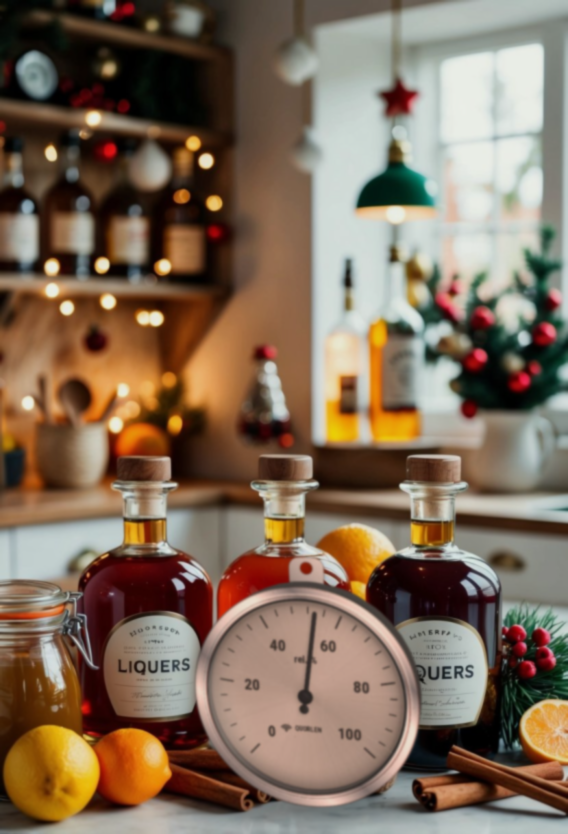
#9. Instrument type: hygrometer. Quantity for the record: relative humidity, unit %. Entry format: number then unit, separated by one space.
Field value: 54 %
